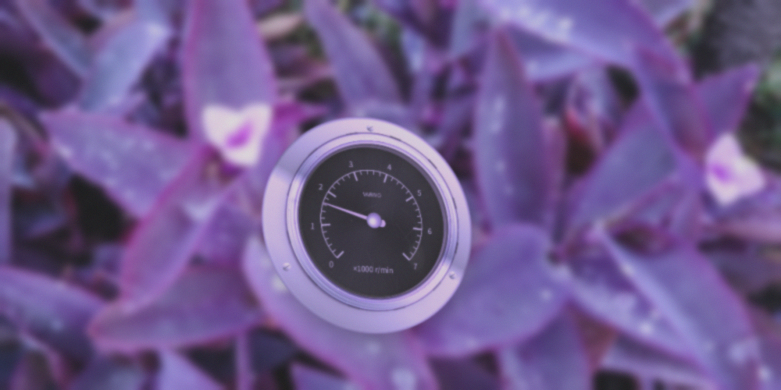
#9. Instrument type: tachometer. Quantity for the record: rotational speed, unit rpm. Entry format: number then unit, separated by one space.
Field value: 1600 rpm
